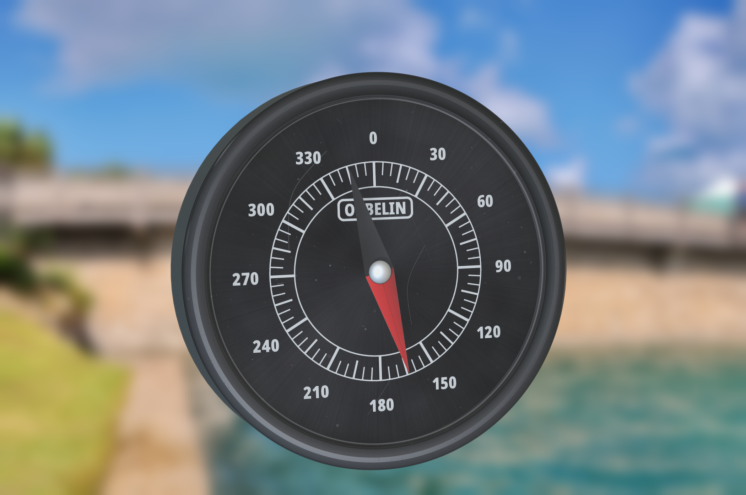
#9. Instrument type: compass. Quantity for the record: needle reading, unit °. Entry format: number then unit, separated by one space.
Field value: 165 °
